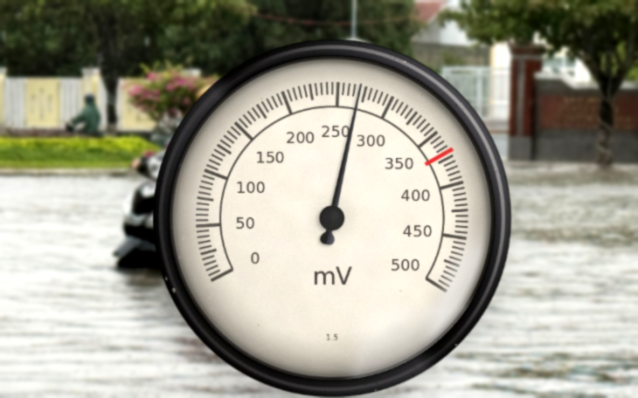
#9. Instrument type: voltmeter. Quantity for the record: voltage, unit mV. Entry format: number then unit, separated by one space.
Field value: 270 mV
